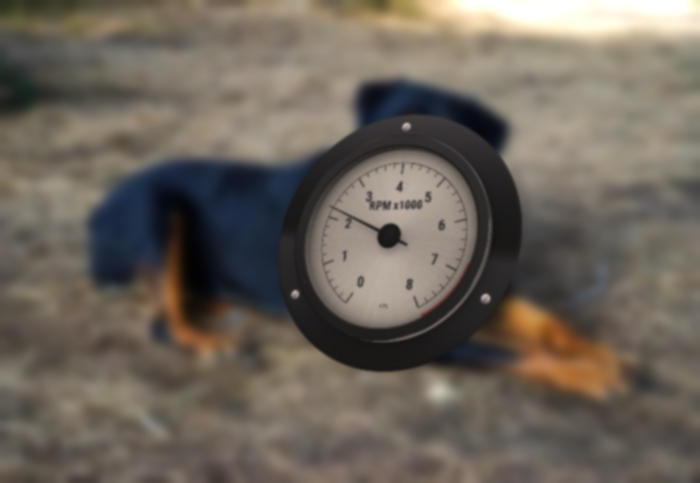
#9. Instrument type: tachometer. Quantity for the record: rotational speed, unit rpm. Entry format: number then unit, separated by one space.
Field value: 2200 rpm
